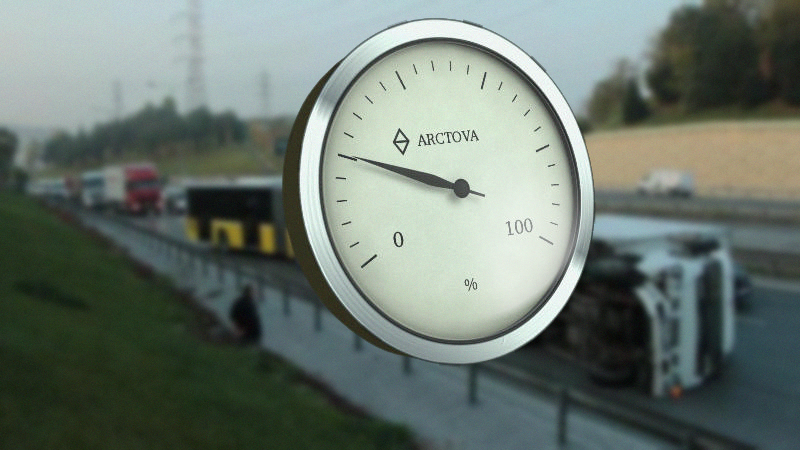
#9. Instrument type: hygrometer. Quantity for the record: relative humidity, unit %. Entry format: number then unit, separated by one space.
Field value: 20 %
